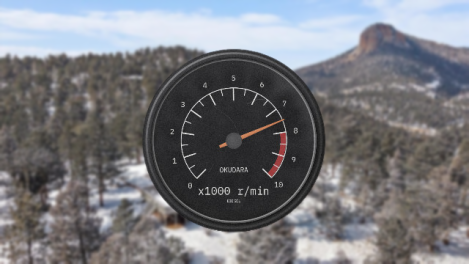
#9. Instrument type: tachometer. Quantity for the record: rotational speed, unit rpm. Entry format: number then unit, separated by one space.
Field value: 7500 rpm
